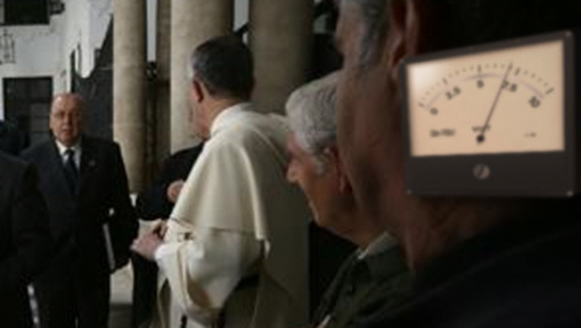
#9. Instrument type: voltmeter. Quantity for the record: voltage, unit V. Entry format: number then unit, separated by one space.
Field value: 7 V
